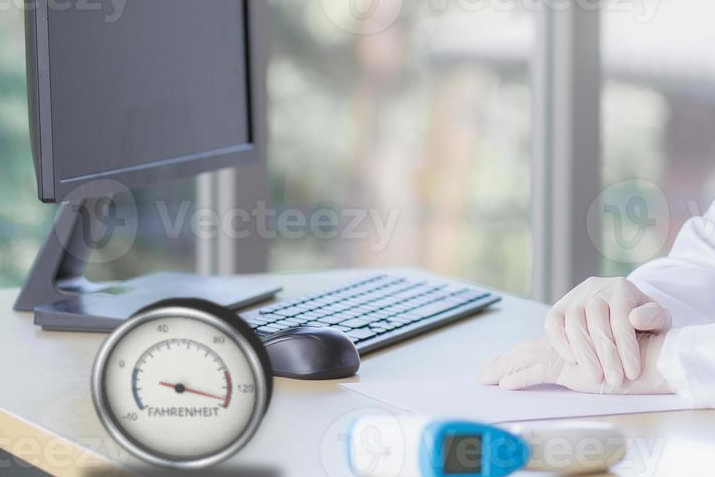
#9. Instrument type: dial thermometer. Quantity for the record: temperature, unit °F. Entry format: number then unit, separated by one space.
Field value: 130 °F
